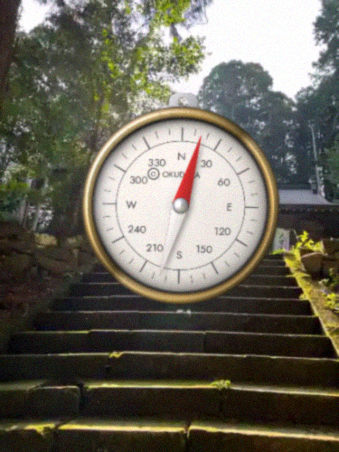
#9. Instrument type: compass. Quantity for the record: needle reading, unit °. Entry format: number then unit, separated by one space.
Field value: 15 °
